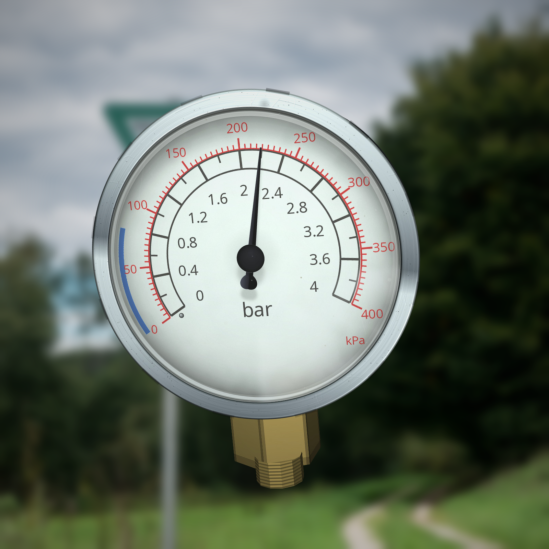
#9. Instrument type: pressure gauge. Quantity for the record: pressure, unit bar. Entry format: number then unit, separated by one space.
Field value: 2.2 bar
